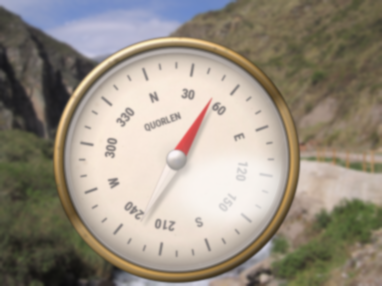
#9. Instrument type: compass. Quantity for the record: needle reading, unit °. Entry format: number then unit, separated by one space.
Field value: 50 °
